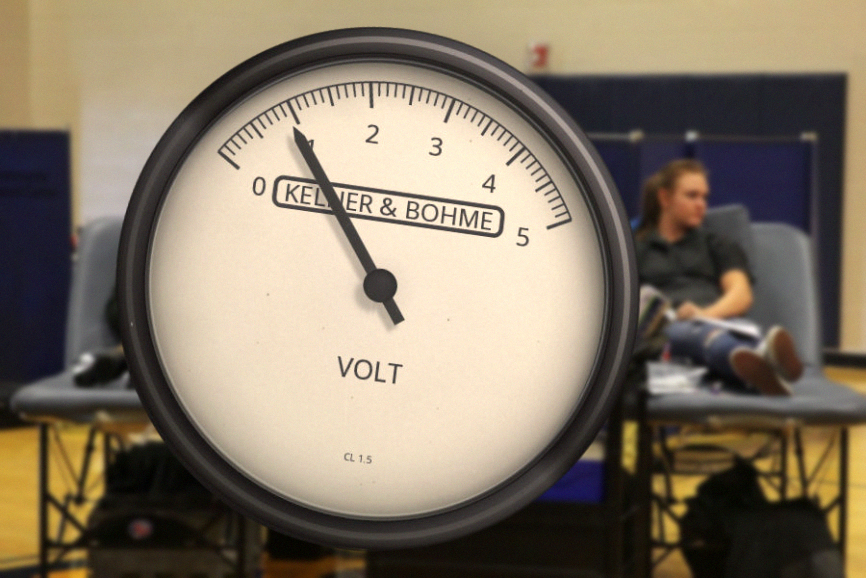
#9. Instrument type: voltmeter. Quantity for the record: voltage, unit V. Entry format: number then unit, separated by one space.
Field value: 0.9 V
